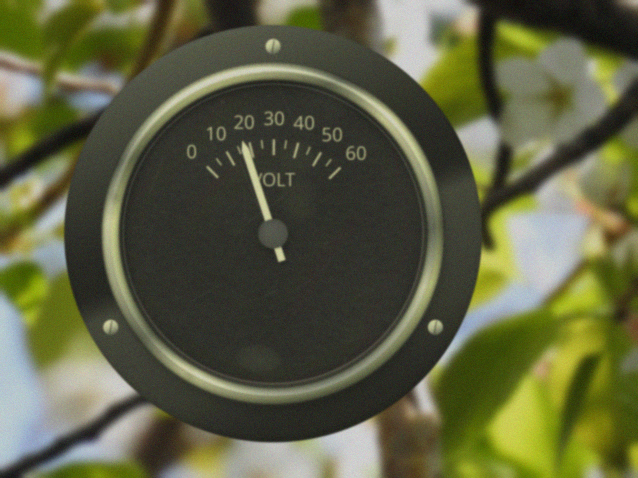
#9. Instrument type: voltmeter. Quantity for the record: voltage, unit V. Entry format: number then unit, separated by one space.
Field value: 17.5 V
